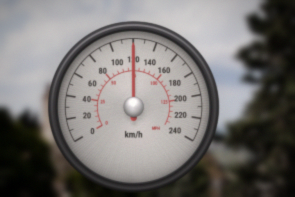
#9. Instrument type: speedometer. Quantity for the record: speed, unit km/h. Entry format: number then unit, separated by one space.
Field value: 120 km/h
